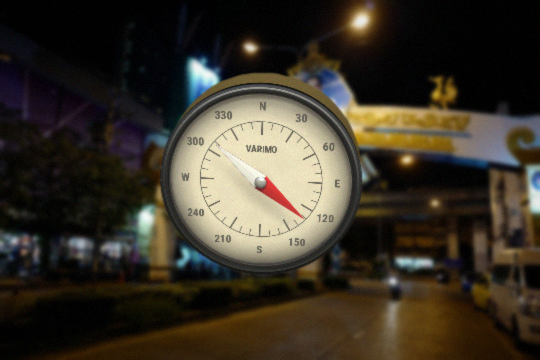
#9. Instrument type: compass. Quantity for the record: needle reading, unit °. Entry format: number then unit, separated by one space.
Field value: 130 °
